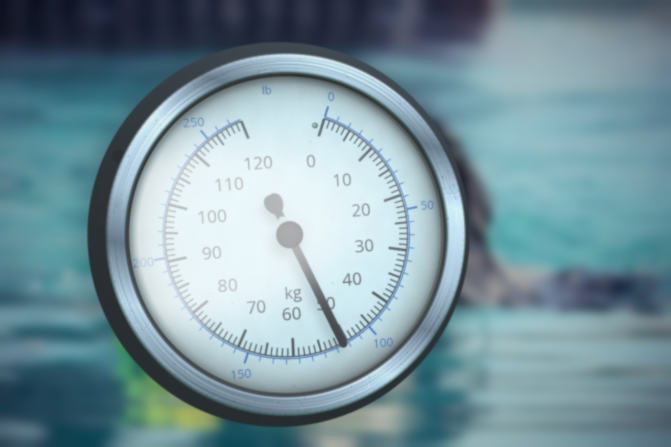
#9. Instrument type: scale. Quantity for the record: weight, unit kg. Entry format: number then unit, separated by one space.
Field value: 51 kg
